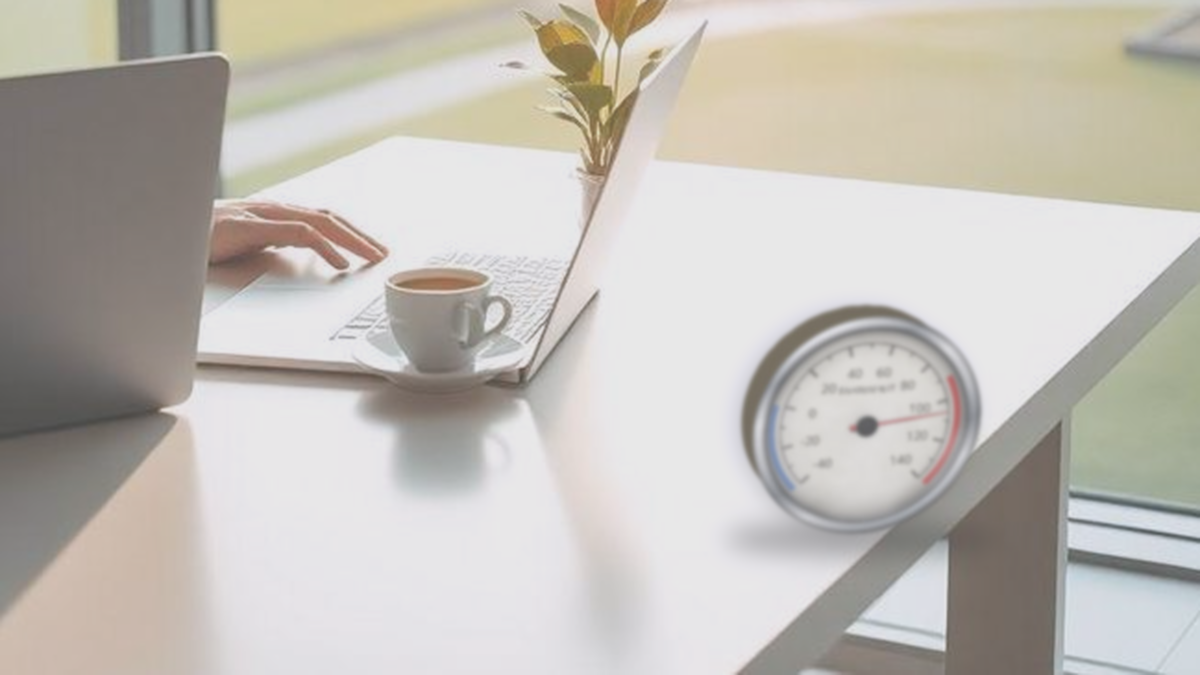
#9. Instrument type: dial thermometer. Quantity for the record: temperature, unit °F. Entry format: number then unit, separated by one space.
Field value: 105 °F
